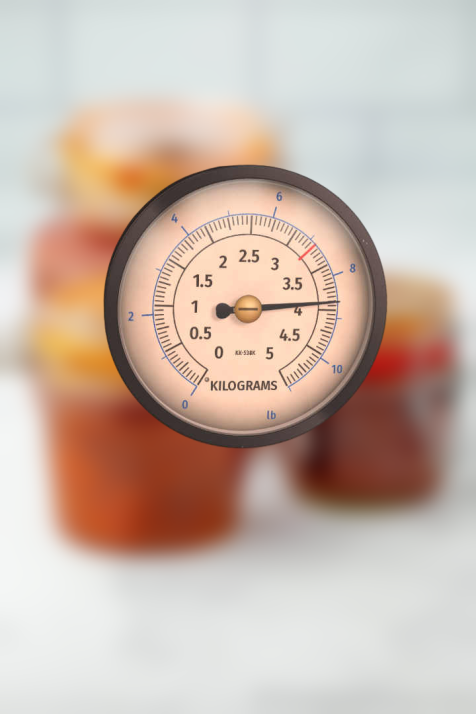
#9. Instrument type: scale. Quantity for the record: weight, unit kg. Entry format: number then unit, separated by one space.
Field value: 3.9 kg
